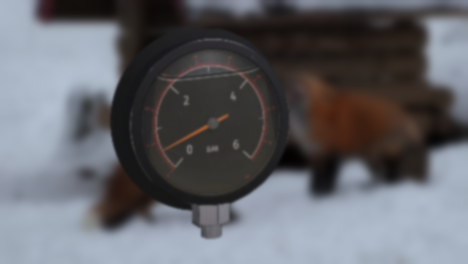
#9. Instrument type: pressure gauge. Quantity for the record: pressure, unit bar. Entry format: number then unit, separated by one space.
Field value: 0.5 bar
